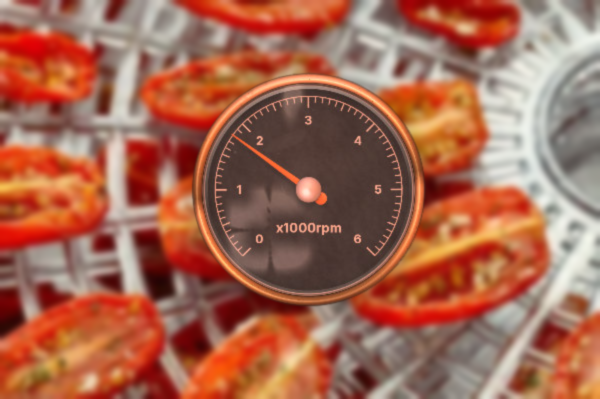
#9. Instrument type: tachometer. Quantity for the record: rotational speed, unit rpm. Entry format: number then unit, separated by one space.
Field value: 1800 rpm
